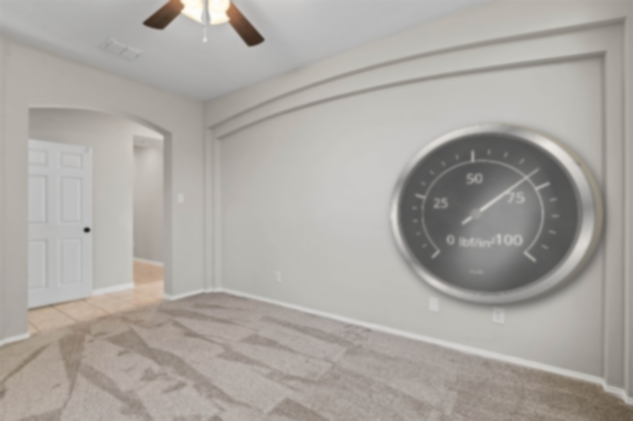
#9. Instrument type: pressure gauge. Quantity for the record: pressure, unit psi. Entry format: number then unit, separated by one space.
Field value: 70 psi
